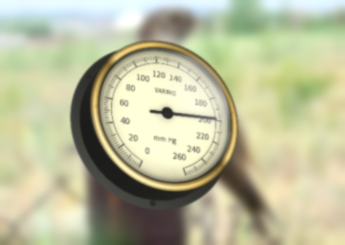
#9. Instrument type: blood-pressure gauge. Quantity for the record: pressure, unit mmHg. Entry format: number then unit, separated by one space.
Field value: 200 mmHg
